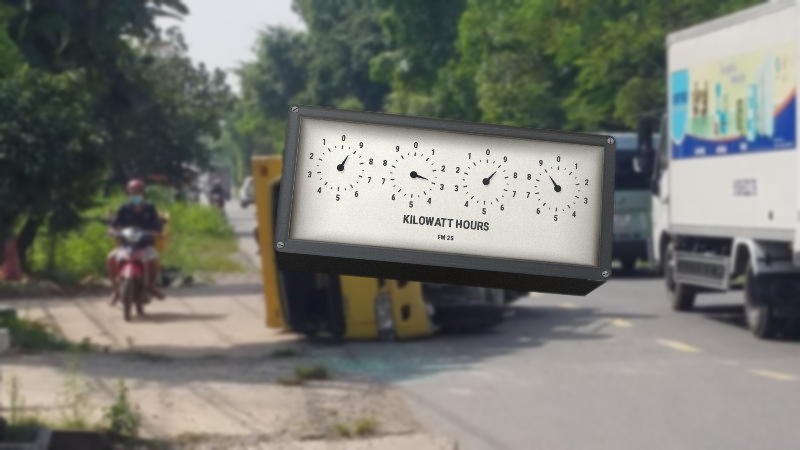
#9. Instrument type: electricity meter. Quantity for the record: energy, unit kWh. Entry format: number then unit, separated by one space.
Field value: 9289 kWh
